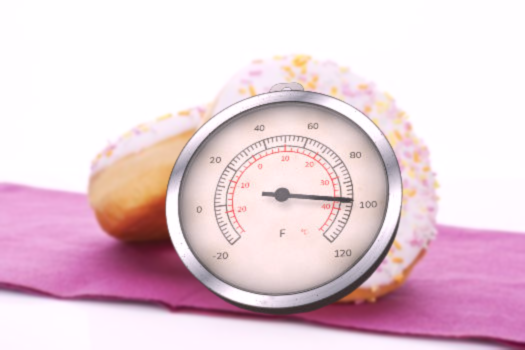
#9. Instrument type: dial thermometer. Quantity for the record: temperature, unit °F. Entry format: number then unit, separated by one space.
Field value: 100 °F
